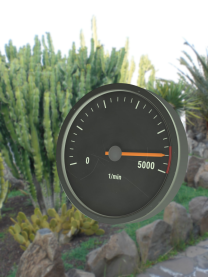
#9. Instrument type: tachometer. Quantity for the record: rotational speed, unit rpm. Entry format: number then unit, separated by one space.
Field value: 4600 rpm
